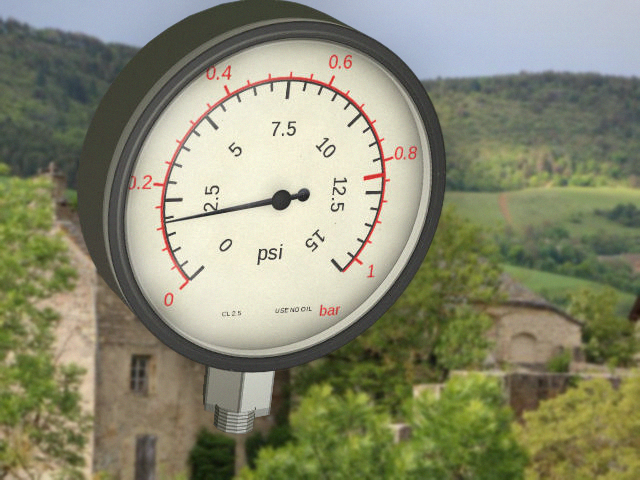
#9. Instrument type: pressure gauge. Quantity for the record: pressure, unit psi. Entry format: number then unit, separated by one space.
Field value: 2 psi
